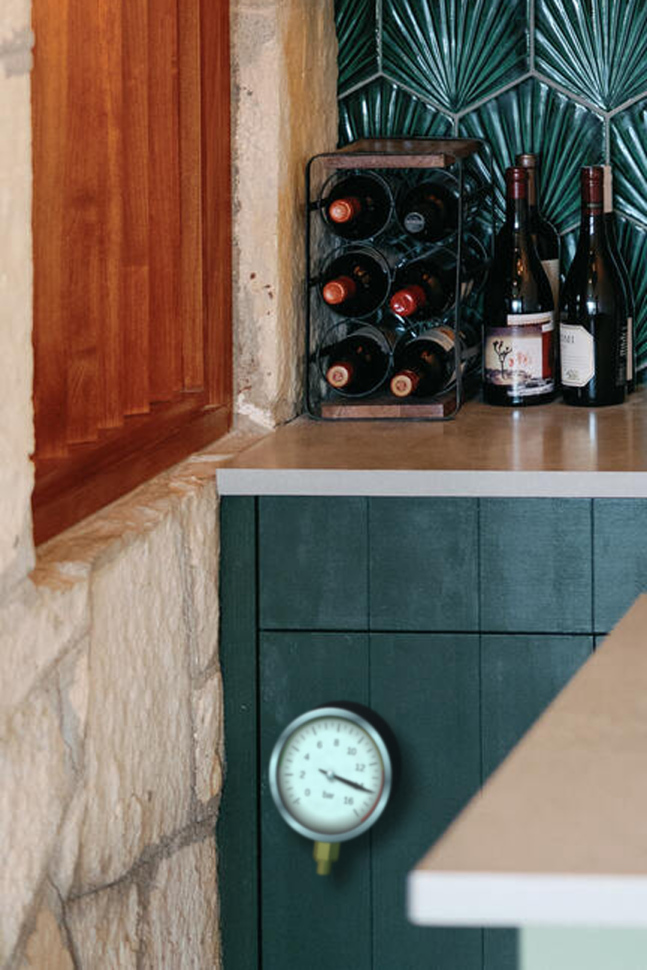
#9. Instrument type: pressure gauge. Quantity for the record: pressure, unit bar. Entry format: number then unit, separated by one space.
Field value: 14 bar
